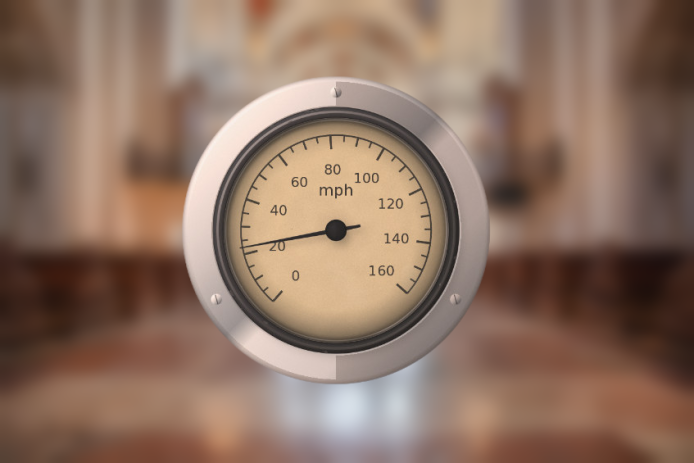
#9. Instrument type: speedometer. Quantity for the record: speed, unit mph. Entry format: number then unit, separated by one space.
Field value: 22.5 mph
